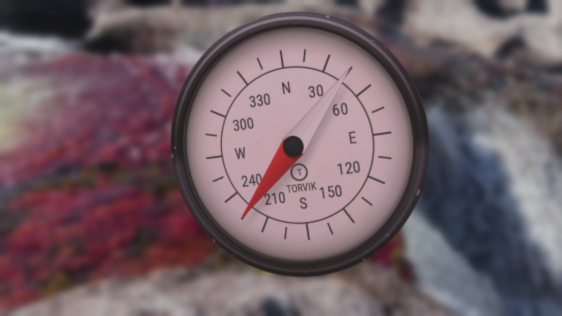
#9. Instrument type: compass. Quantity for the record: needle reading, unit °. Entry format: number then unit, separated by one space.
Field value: 225 °
